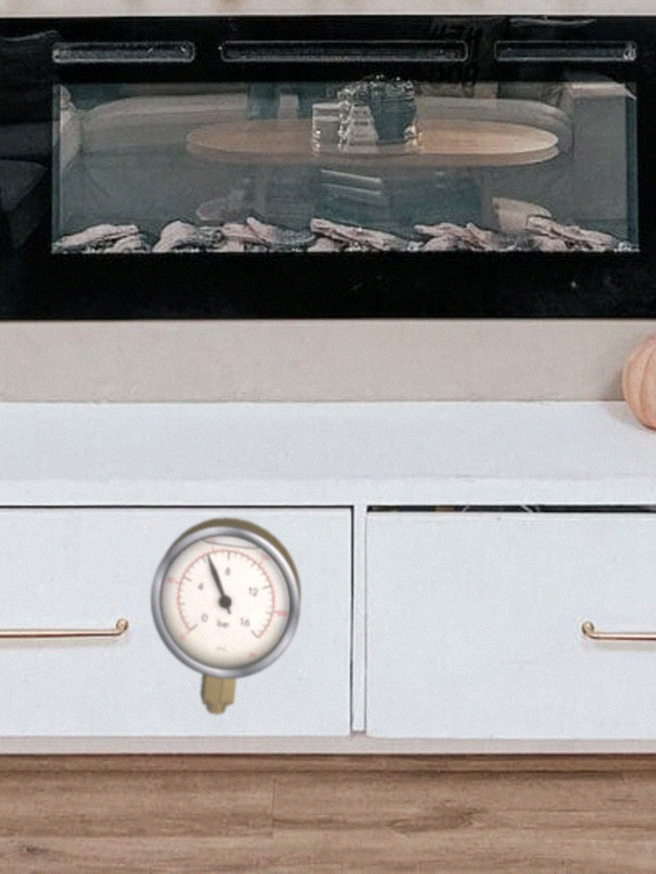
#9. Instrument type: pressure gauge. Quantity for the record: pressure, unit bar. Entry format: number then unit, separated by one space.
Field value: 6.5 bar
